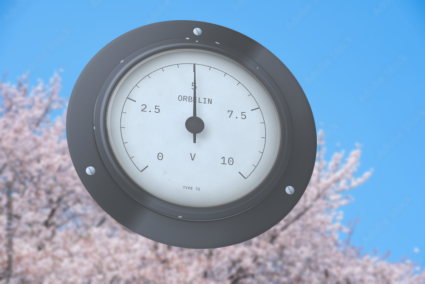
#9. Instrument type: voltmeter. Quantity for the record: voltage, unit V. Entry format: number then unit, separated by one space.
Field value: 5 V
